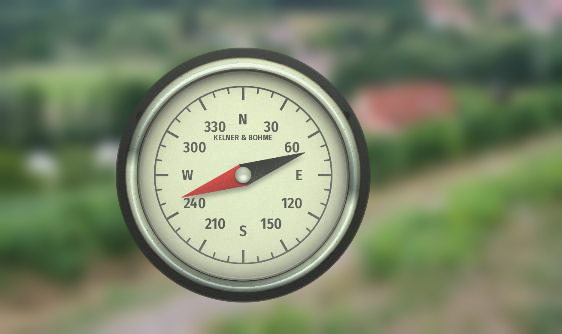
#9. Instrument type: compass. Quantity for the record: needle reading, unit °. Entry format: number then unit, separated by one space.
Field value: 250 °
